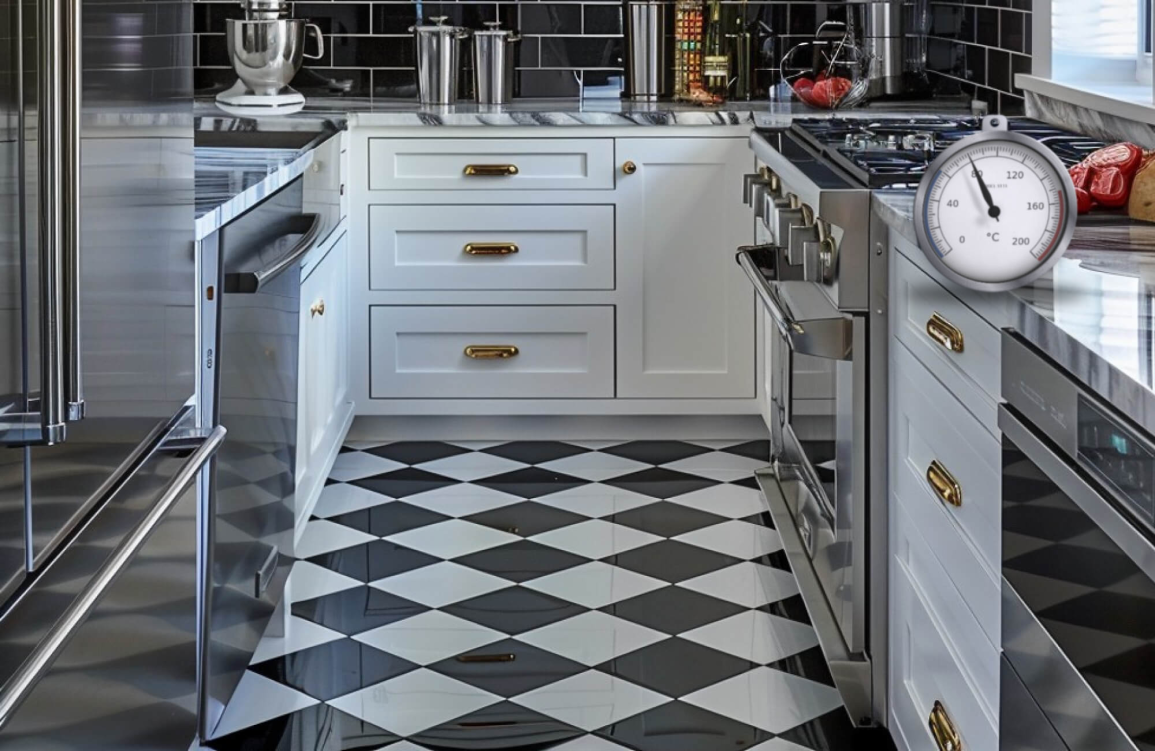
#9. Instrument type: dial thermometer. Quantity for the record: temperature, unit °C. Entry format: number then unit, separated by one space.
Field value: 80 °C
